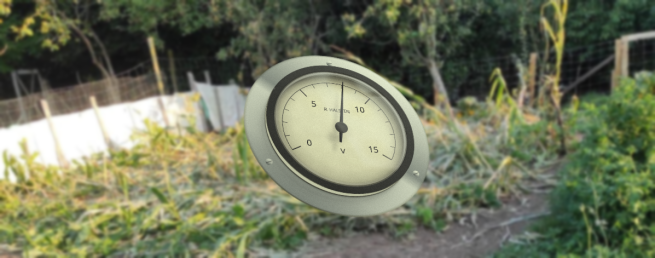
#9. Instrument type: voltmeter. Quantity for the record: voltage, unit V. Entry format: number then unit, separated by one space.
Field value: 8 V
